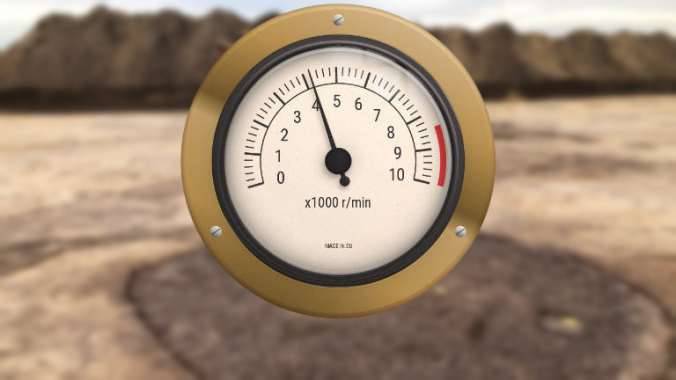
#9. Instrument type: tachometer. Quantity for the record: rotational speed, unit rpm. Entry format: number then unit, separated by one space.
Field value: 4200 rpm
